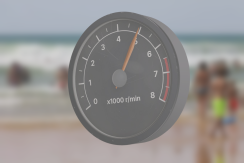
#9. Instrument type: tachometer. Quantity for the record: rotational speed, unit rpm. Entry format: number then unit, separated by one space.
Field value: 5000 rpm
